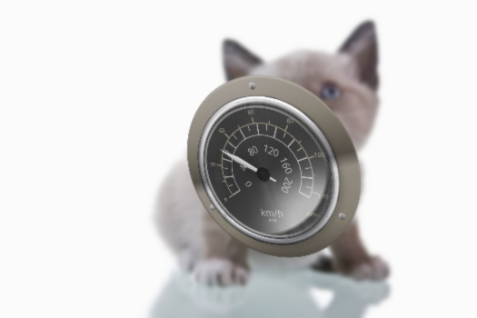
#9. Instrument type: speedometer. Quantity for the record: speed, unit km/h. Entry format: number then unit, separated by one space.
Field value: 50 km/h
